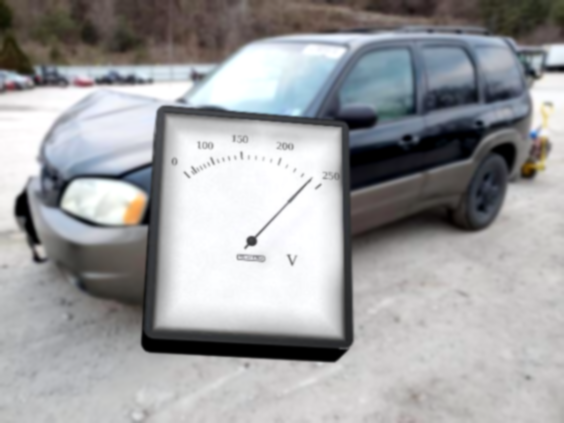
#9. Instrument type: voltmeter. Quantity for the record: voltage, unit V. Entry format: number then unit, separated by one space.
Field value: 240 V
